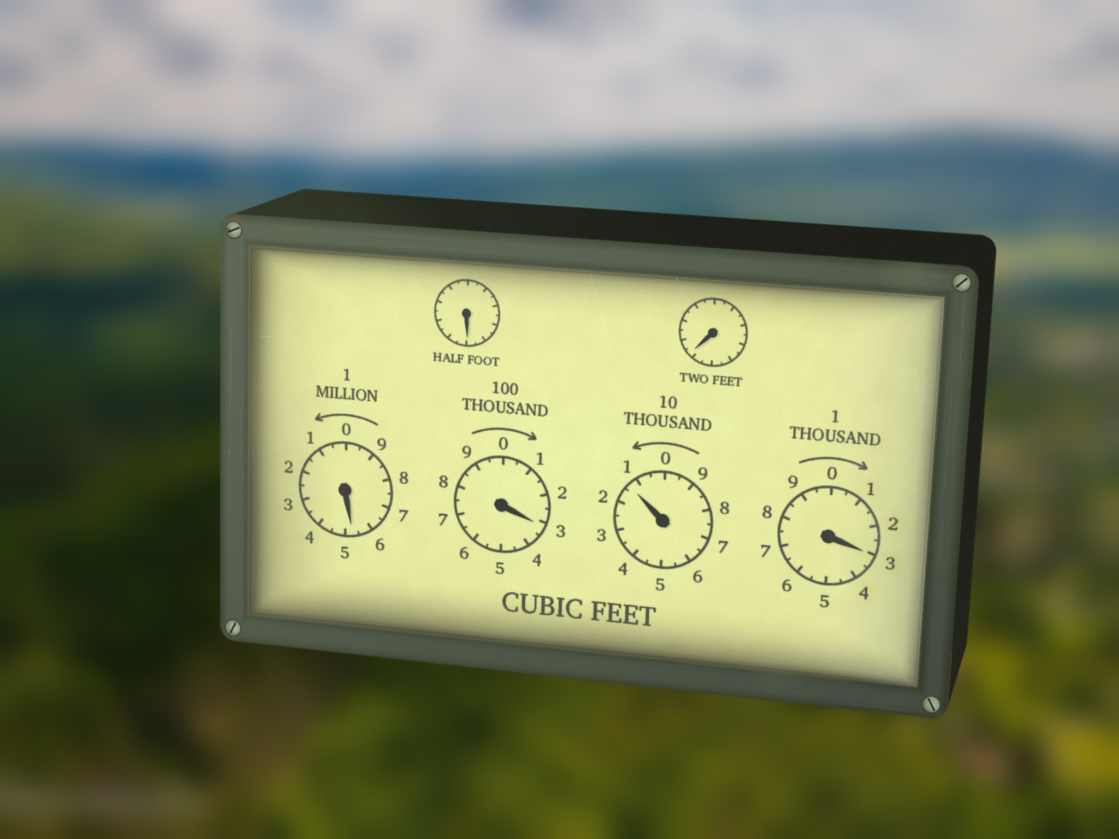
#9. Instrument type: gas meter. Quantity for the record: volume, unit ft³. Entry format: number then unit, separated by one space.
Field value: 531300 ft³
